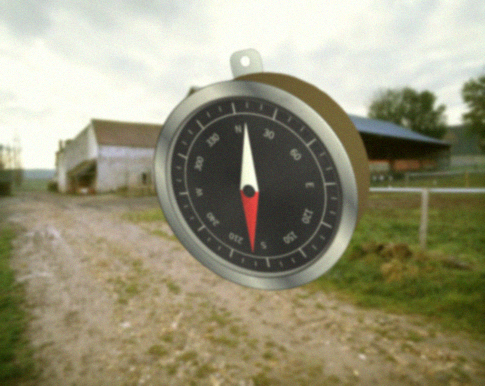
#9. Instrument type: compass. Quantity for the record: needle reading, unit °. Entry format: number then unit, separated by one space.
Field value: 190 °
